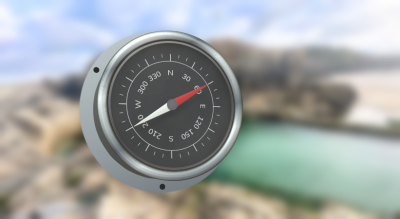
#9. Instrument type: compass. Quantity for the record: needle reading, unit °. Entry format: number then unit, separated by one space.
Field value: 60 °
